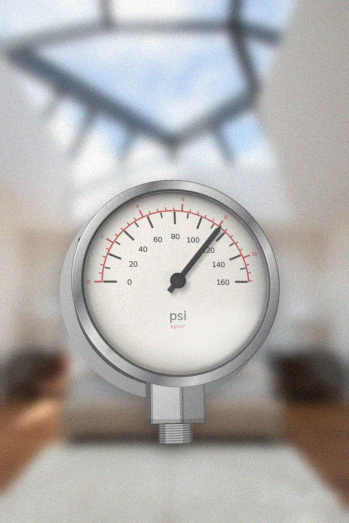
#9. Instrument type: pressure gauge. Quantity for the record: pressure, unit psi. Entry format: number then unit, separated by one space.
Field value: 115 psi
